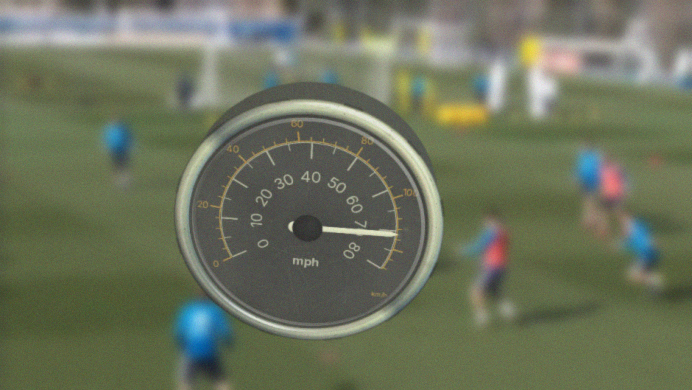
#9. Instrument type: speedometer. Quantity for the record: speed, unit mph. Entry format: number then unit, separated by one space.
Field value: 70 mph
